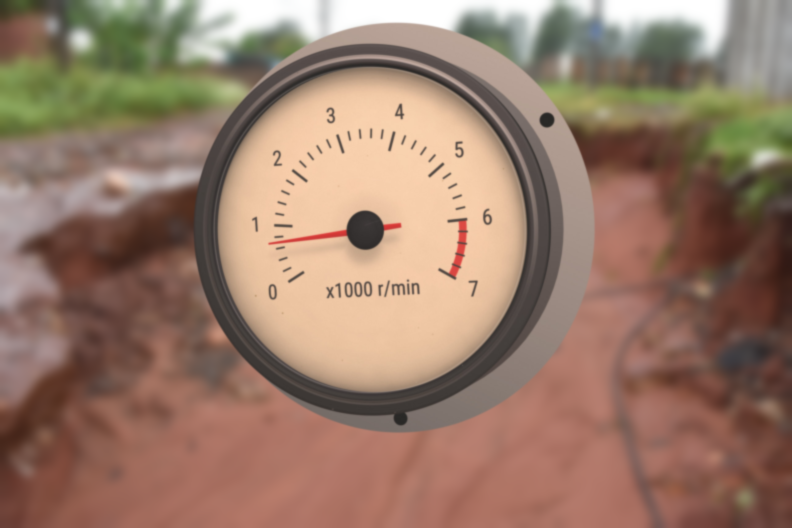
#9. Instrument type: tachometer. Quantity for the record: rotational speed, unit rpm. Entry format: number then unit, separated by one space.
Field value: 700 rpm
